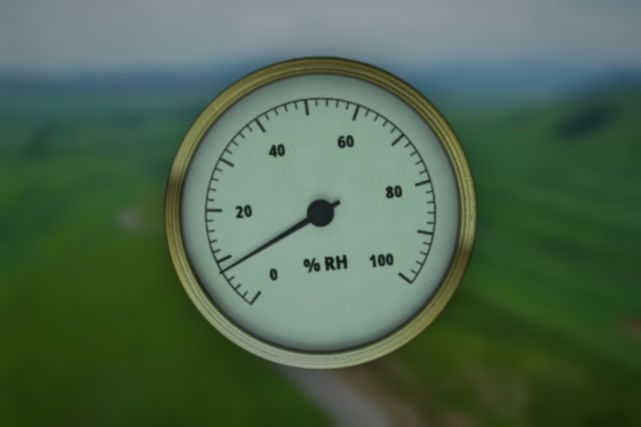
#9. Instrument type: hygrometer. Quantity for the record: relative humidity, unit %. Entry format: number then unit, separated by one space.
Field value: 8 %
